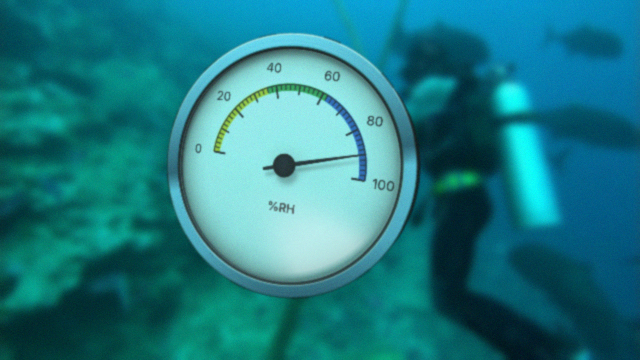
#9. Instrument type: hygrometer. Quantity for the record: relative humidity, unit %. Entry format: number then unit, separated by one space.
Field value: 90 %
